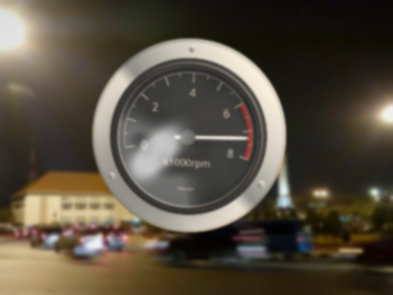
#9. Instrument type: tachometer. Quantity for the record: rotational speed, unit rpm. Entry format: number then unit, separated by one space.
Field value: 7250 rpm
